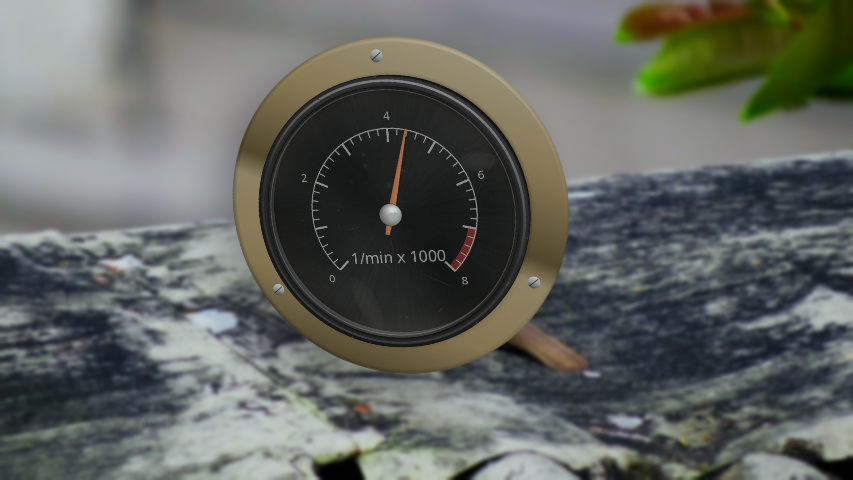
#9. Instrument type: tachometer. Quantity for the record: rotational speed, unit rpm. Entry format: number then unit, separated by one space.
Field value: 4400 rpm
